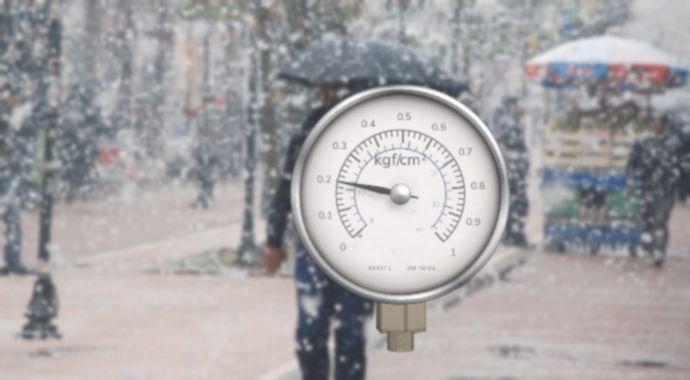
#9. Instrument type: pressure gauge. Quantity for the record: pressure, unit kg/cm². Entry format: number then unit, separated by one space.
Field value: 0.2 kg/cm²
